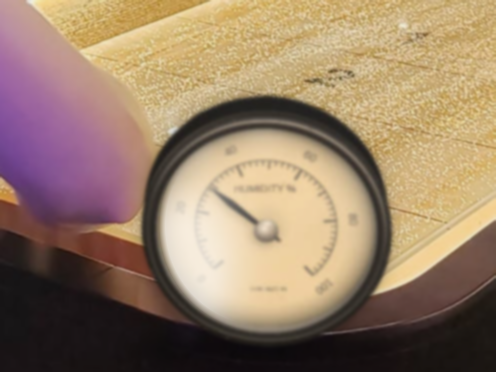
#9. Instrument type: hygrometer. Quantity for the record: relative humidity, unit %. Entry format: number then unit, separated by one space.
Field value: 30 %
